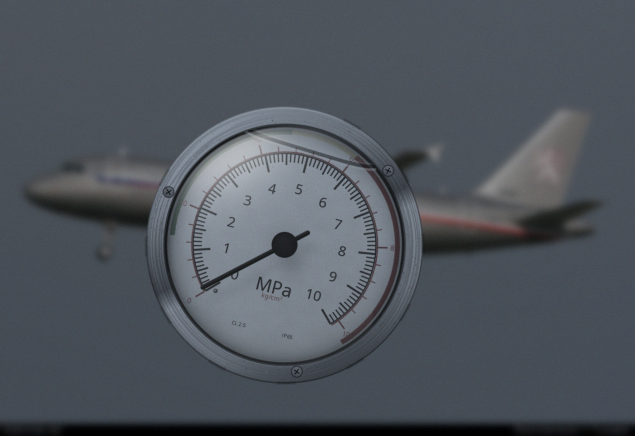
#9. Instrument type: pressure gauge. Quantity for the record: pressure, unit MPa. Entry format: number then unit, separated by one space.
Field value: 0.1 MPa
